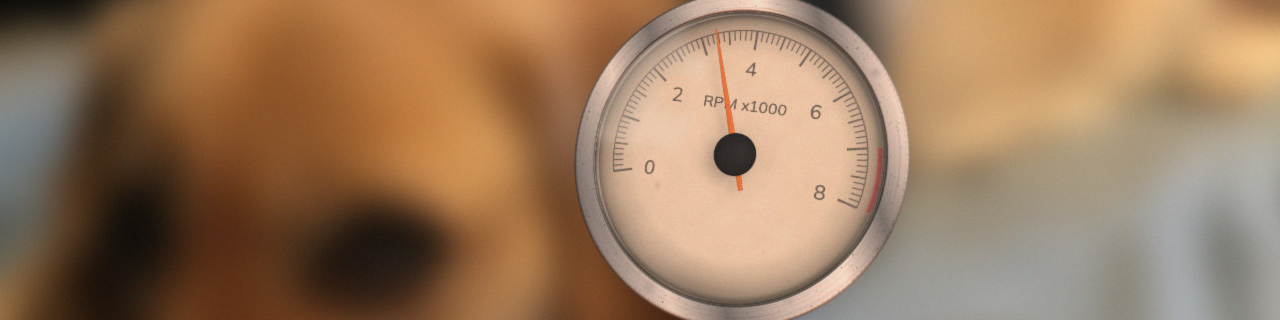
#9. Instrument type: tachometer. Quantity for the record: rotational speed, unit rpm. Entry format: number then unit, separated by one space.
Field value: 3300 rpm
